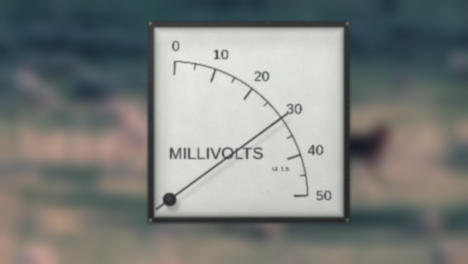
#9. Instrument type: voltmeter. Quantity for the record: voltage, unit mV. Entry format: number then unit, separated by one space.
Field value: 30 mV
